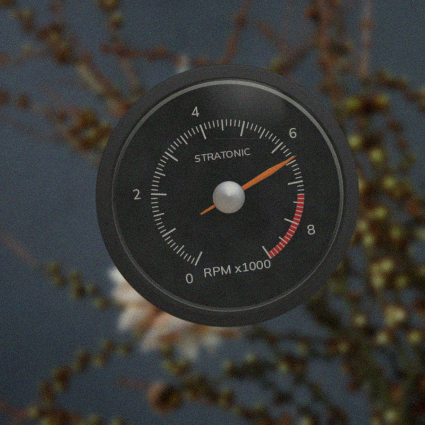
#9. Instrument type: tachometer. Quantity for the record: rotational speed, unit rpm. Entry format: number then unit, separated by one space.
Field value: 6400 rpm
